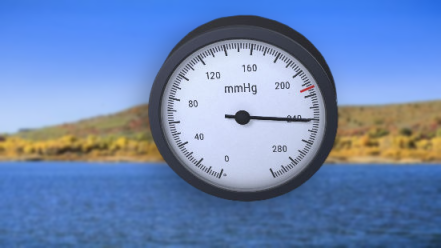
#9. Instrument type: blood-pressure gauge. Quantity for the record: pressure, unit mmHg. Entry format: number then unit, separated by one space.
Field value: 240 mmHg
